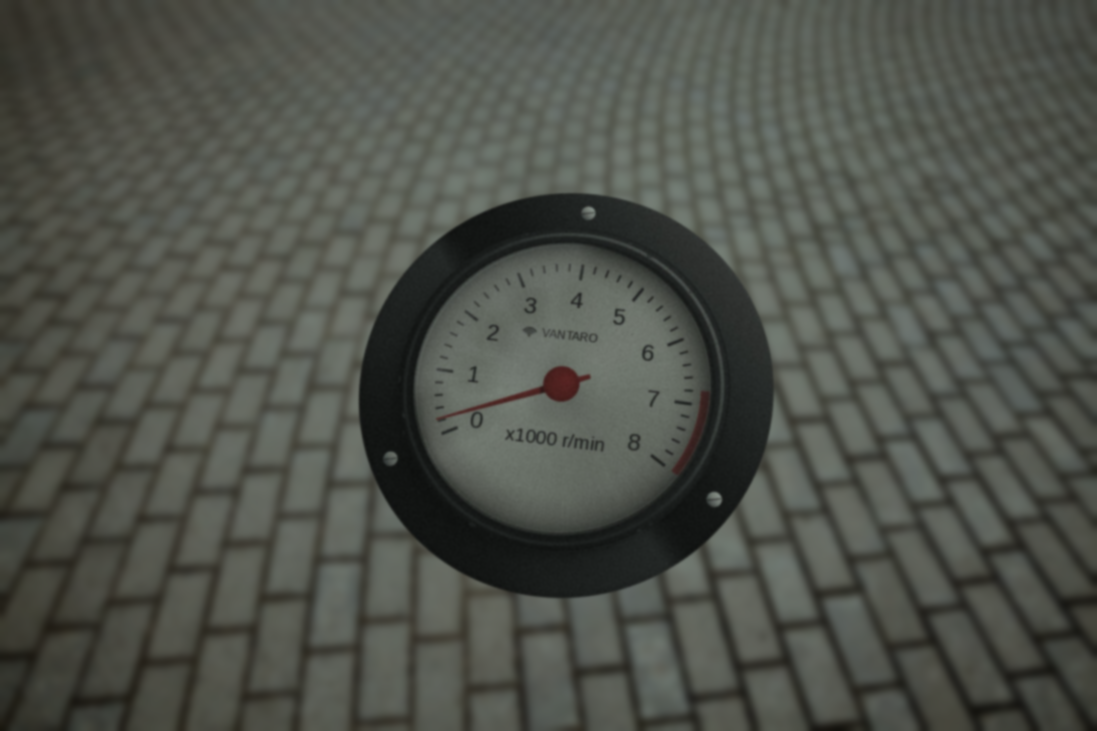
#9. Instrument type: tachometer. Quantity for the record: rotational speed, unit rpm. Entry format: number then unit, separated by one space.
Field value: 200 rpm
